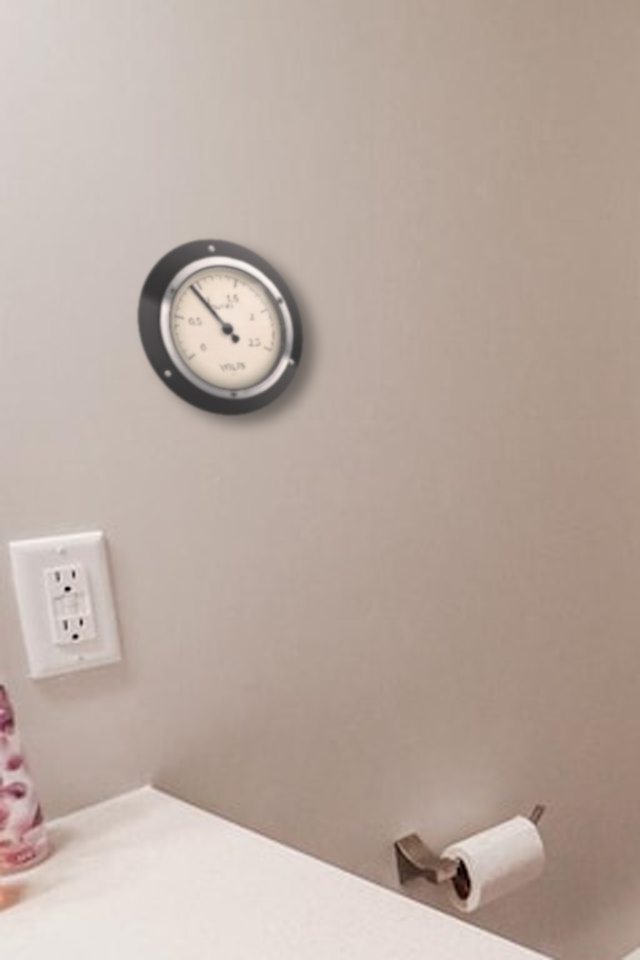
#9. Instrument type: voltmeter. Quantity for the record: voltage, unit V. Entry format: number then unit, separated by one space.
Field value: 0.9 V
